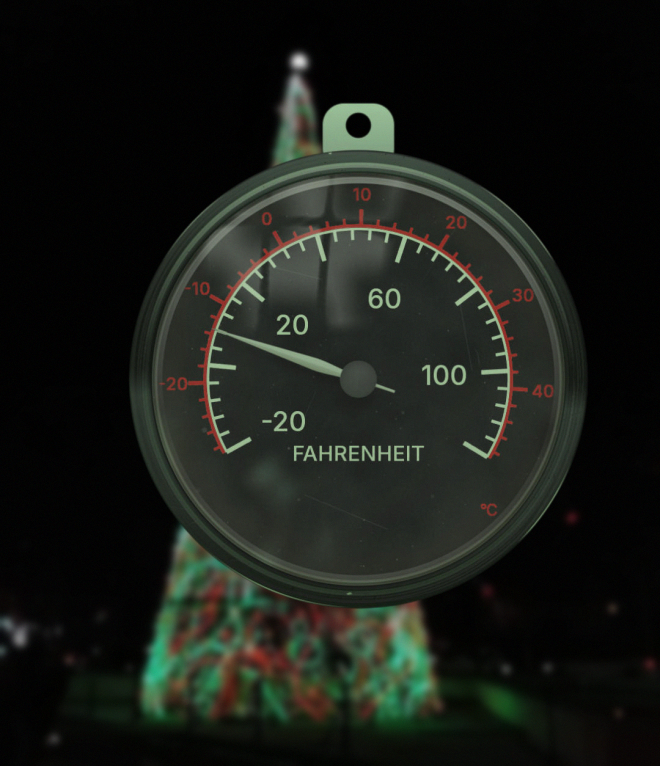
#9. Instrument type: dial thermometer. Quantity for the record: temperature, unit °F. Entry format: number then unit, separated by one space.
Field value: 8 °F
